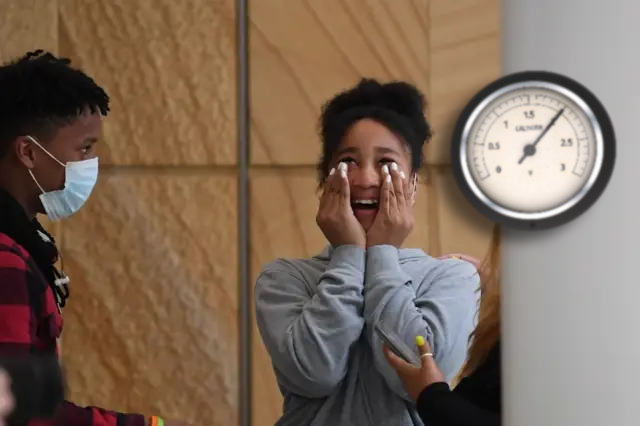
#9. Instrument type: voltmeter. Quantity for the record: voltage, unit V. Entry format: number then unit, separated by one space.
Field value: 2 V
